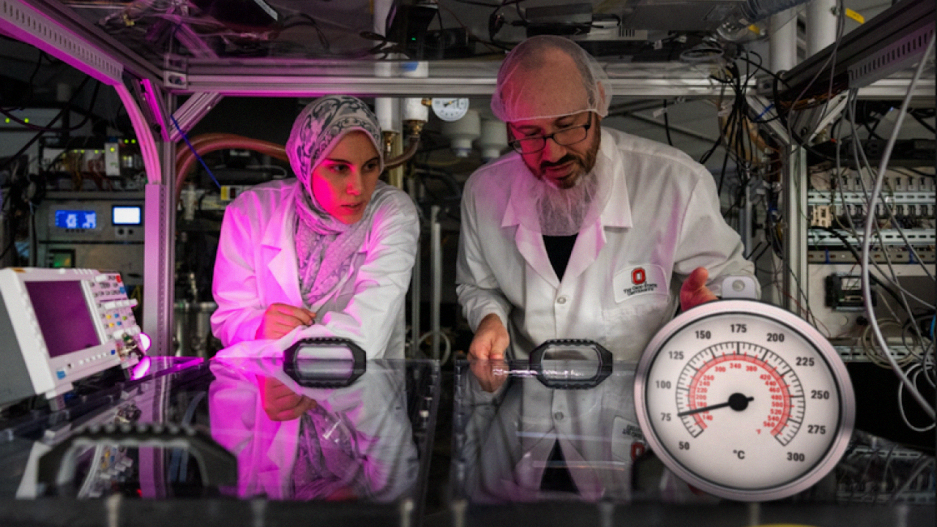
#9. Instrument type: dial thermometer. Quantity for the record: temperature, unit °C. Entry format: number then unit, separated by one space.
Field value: 75 °C
